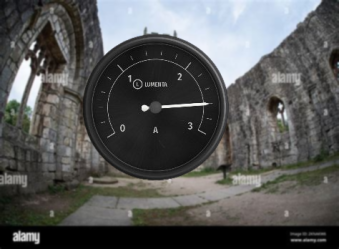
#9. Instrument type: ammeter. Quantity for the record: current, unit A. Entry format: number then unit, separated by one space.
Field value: 2.6 A
